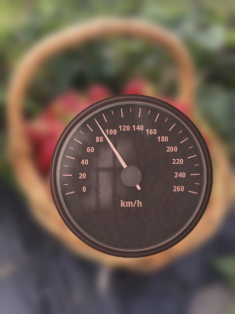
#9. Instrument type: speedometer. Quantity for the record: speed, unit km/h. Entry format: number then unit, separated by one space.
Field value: 90 km/h
